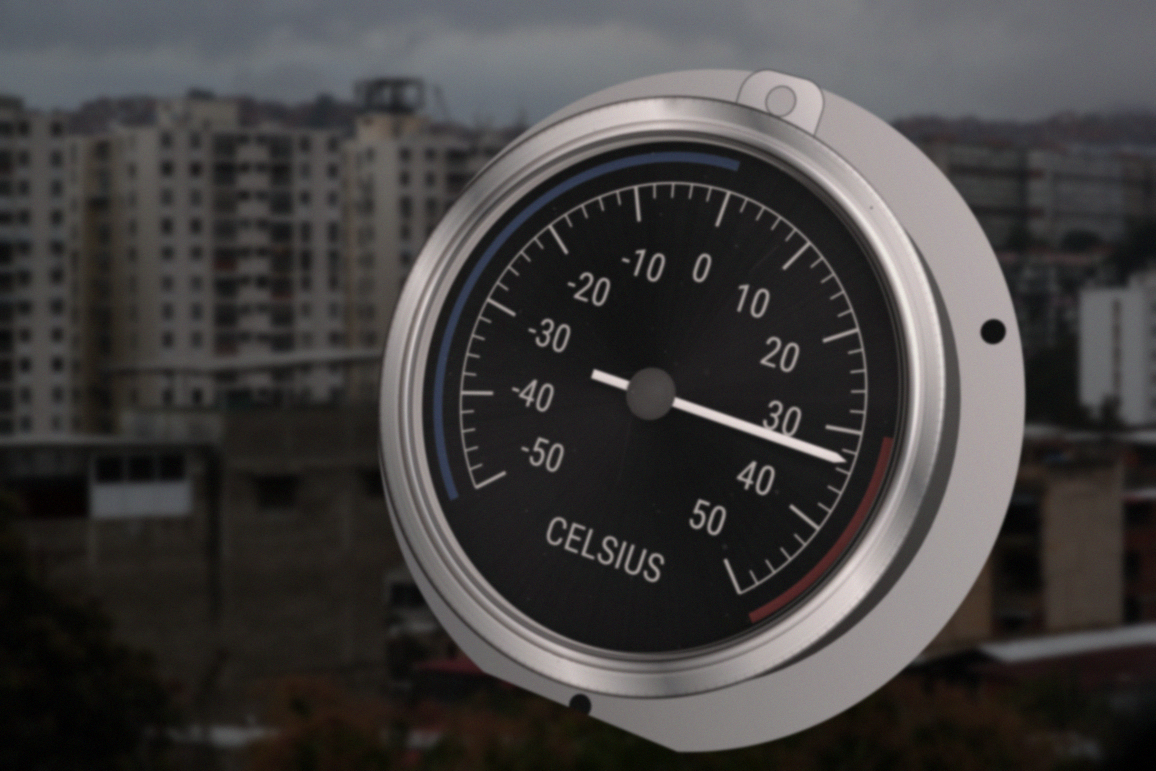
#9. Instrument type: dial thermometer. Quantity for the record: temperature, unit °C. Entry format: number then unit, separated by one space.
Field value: 33 °C
